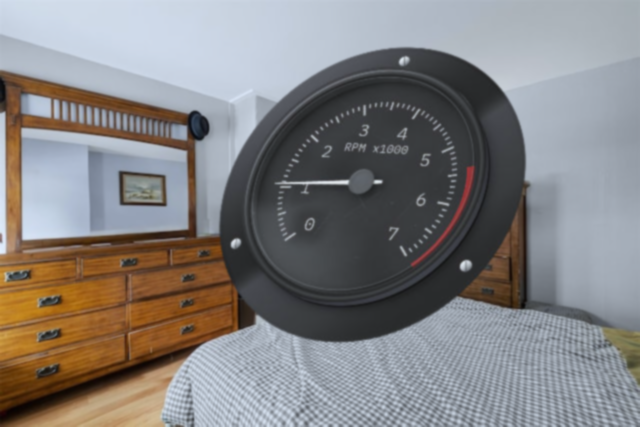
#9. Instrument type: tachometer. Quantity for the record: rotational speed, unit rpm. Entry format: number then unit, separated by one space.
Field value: 1000 rpm
